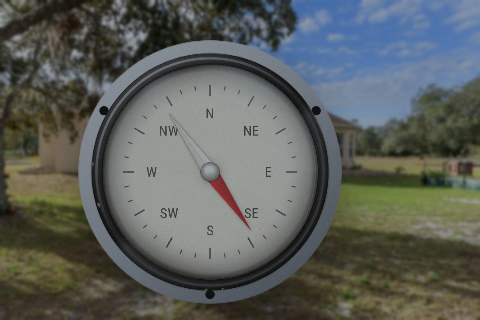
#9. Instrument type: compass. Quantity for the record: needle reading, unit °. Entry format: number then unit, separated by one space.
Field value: 145 °
